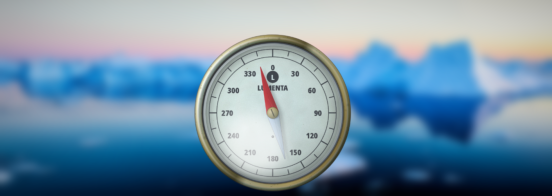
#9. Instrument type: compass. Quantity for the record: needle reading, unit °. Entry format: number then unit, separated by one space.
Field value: 345 °
